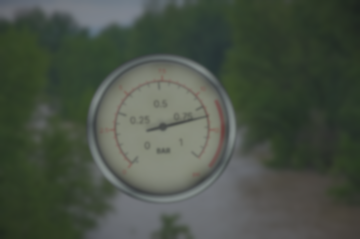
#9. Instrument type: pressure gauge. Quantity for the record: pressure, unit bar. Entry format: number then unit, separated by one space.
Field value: 0.8 bar
